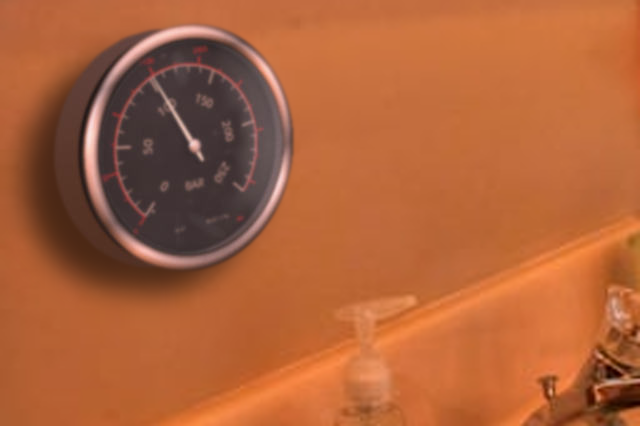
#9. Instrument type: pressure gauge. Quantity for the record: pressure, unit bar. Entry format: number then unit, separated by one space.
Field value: 100 bar
